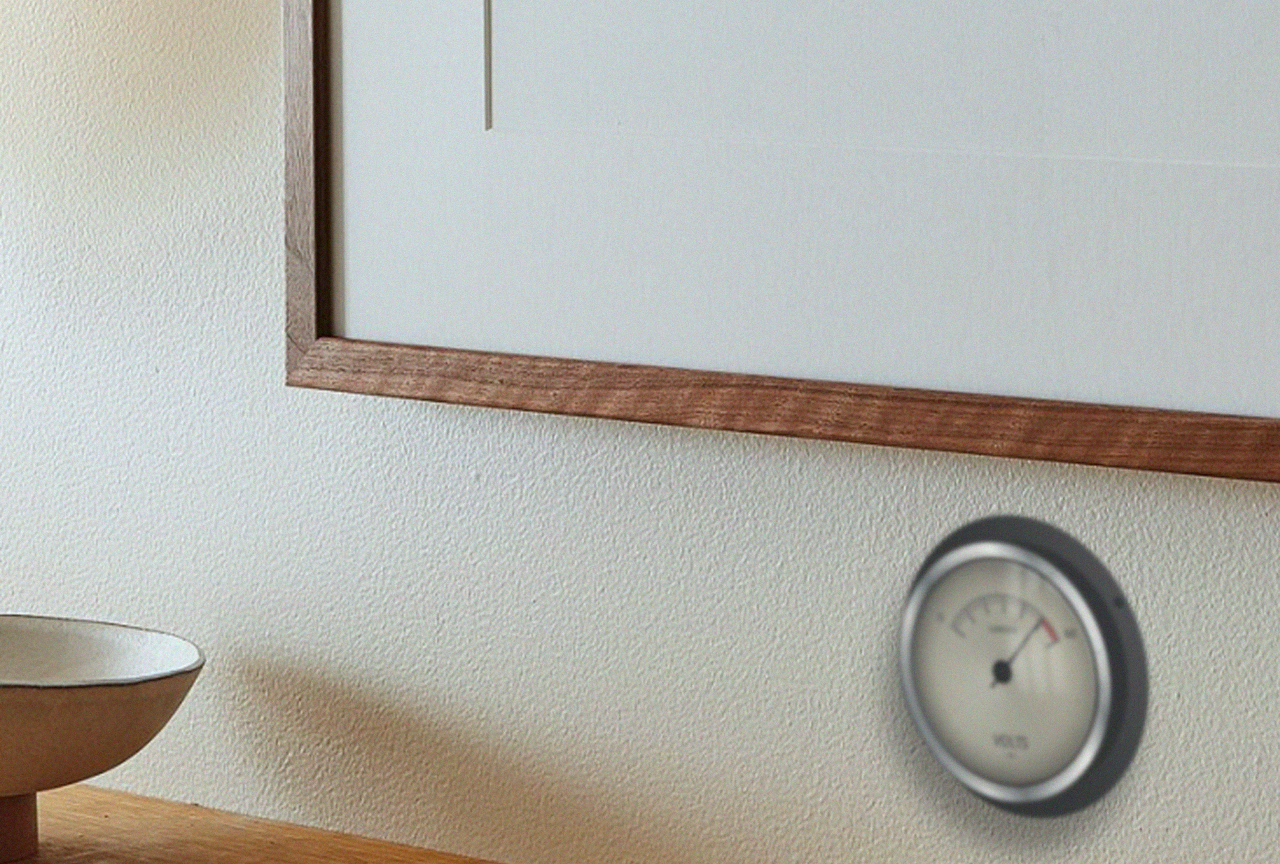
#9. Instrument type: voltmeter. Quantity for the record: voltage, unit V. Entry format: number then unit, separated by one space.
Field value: 50 V
